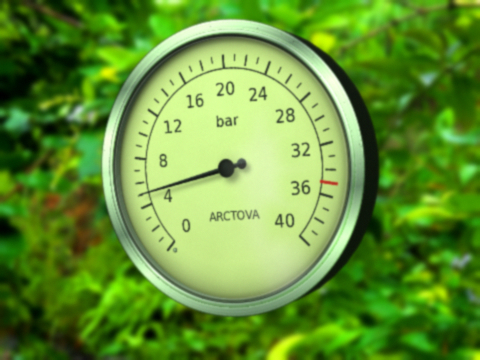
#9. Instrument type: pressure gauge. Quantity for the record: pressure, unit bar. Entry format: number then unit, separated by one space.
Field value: 5 bar
